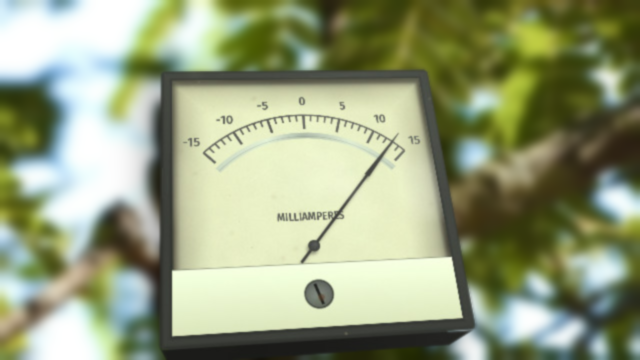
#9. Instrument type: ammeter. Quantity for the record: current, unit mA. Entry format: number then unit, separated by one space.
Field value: 13 mA
